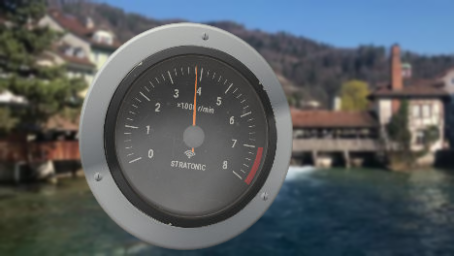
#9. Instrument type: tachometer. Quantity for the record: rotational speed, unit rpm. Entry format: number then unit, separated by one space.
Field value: 3800 rpm
